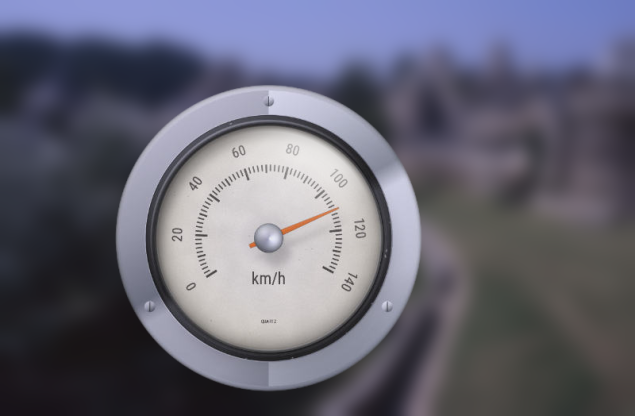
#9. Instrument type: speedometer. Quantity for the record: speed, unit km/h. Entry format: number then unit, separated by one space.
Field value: 110 km/h
